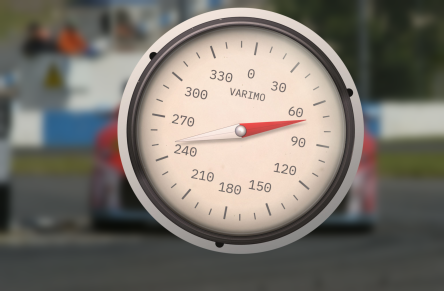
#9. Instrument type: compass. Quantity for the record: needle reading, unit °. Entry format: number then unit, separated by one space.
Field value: 70 °
